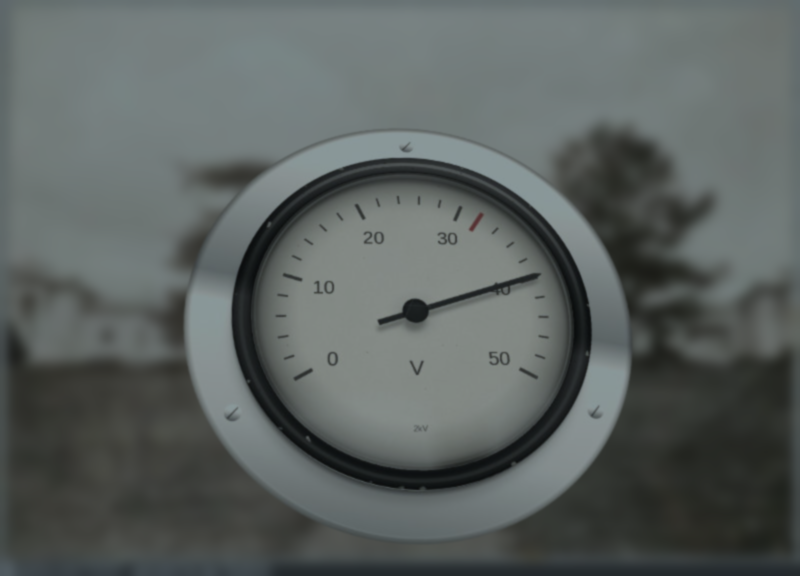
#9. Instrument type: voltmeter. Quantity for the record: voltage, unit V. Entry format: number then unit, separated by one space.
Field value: 40 V
